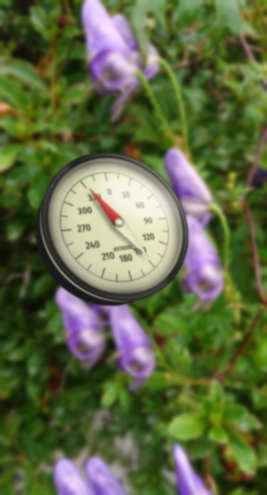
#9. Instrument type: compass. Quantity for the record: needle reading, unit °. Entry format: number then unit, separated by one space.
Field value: 330 °
